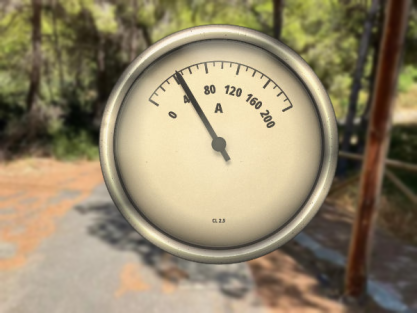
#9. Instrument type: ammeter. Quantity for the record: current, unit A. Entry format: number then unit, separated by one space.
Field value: 45 A
